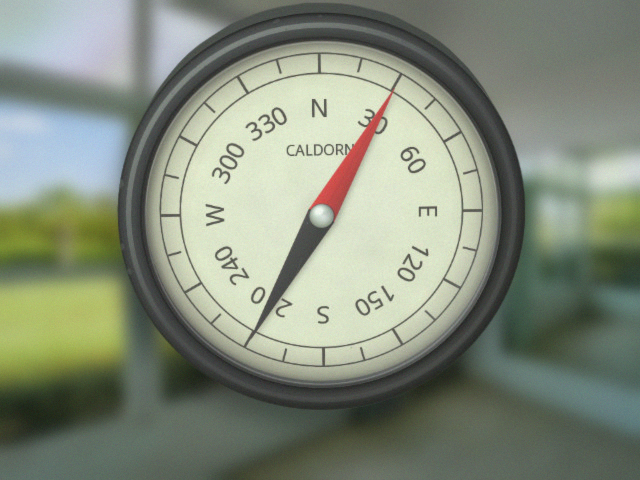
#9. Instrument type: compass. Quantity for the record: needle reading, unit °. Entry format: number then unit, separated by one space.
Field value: 30 °
